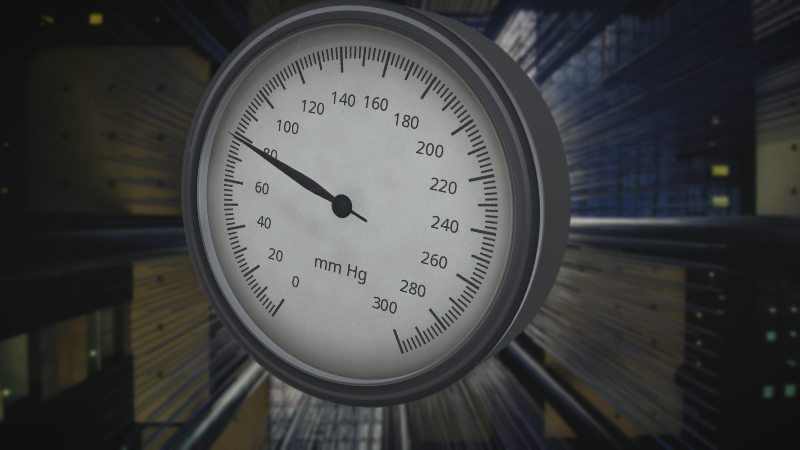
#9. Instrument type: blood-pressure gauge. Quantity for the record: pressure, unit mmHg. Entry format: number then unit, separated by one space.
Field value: 80 mmHg
